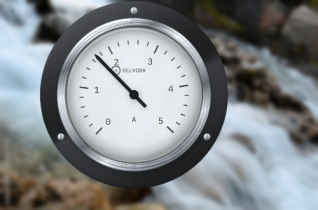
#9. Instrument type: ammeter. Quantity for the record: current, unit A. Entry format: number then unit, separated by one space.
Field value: 1.7 A
